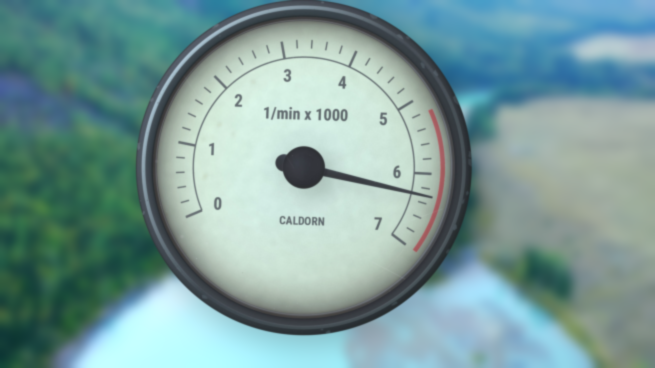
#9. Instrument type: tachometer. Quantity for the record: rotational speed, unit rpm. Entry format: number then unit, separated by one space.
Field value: 6300 rpm
